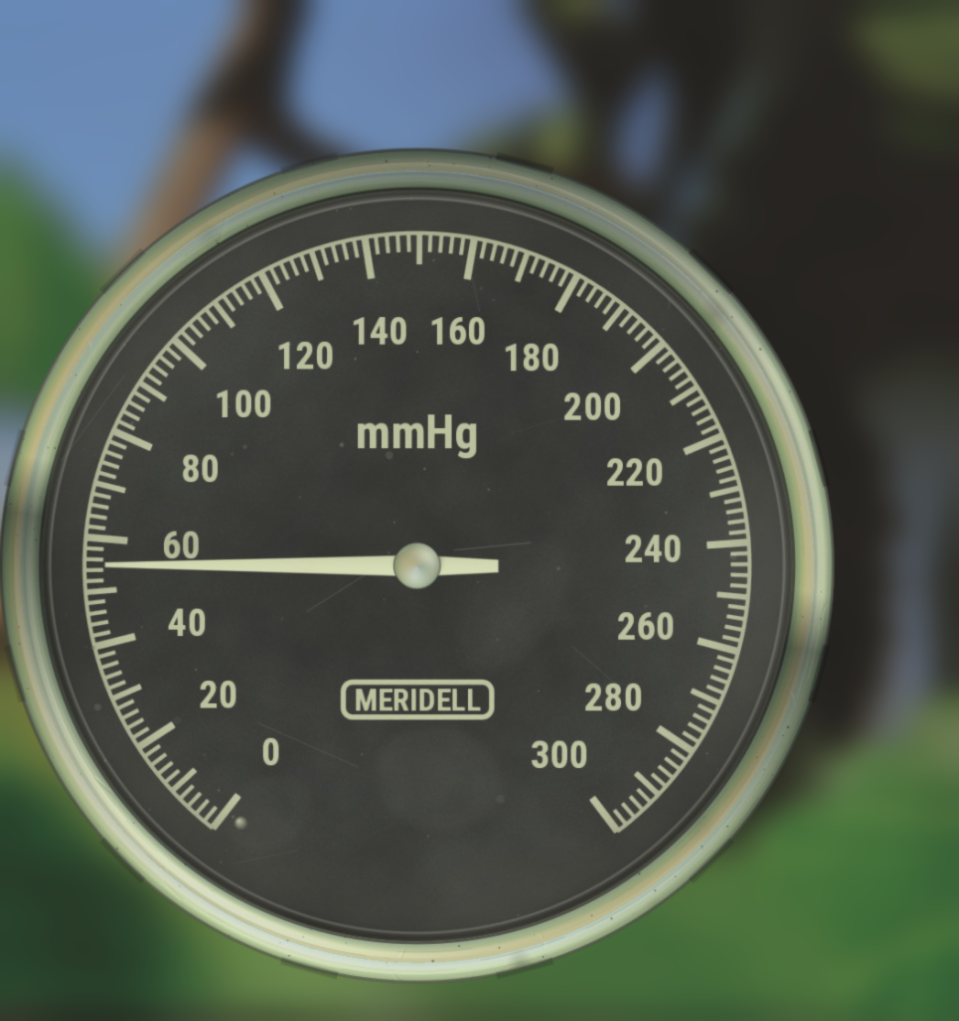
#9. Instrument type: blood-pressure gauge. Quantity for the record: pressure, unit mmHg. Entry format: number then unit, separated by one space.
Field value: 55 mmHg
